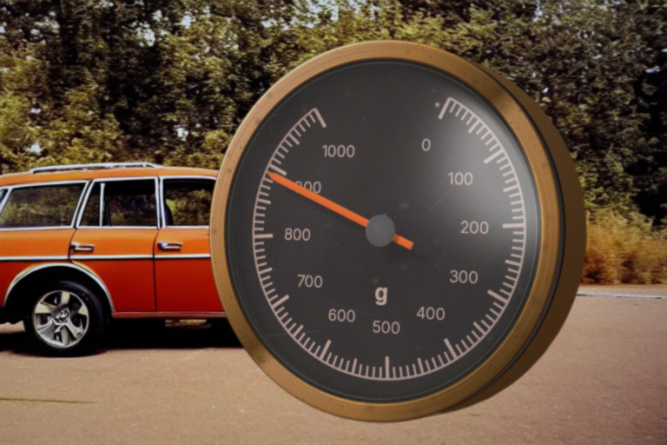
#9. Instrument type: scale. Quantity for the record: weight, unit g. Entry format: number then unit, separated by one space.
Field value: 890 g
